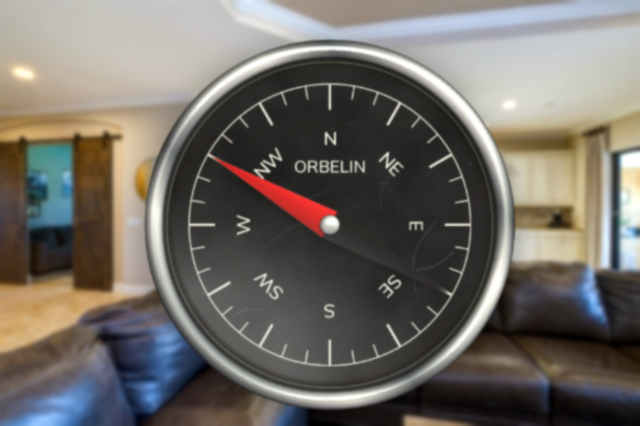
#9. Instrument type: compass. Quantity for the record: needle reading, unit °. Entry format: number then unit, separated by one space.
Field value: 300 °
